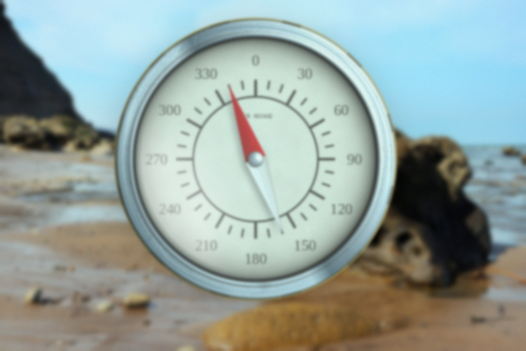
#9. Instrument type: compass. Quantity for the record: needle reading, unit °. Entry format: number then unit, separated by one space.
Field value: 340 °
